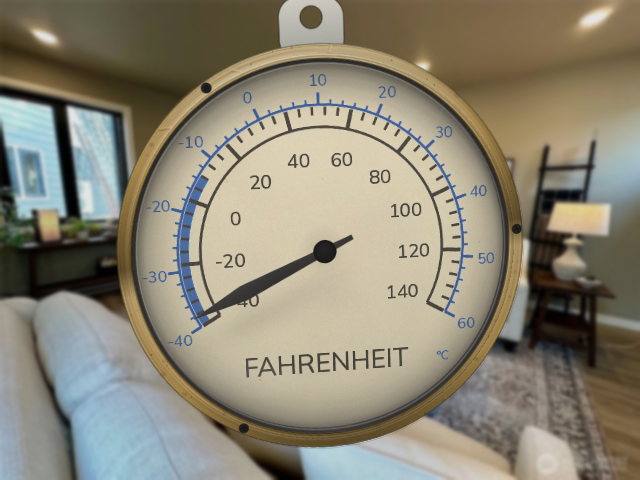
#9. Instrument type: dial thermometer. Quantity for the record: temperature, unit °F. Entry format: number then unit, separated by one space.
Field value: -36 °F
